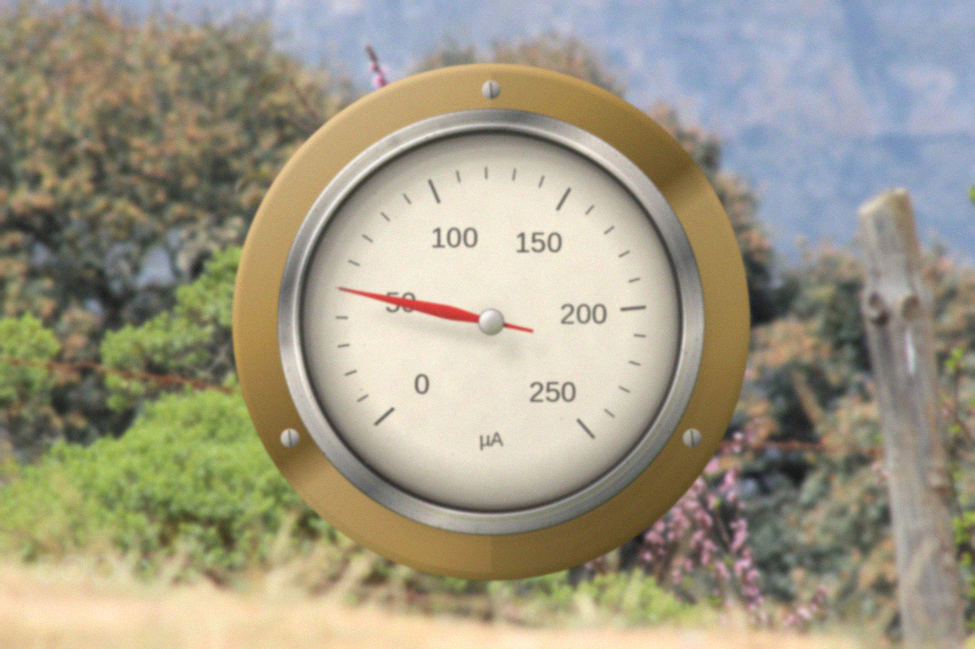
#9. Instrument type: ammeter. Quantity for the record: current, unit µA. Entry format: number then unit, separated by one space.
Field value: 50 µA
